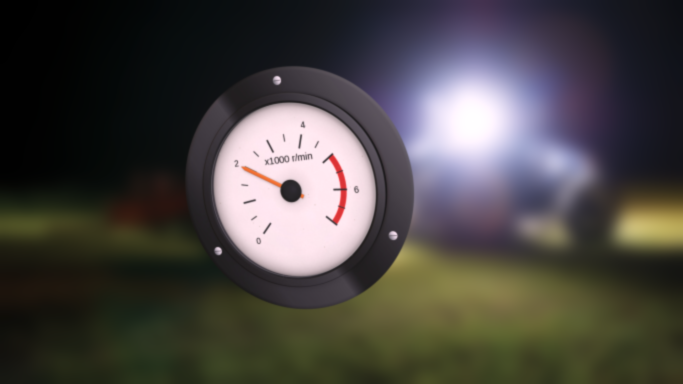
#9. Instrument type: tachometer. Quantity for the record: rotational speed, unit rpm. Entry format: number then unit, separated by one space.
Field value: 2000 rpm
